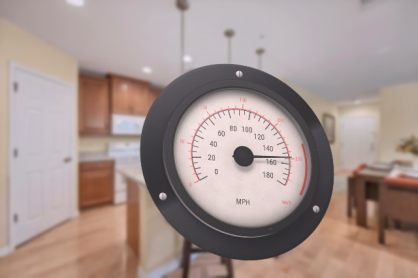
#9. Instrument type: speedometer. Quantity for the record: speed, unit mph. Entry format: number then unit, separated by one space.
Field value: 155 mph
